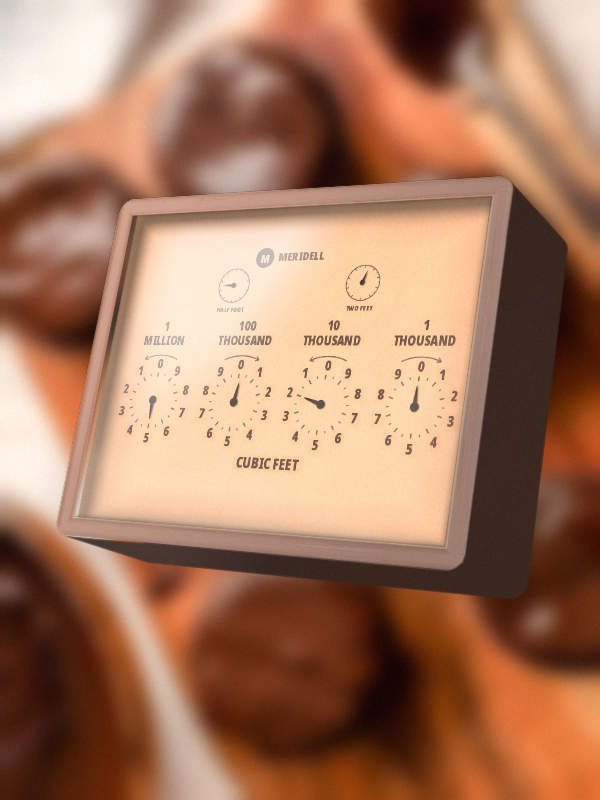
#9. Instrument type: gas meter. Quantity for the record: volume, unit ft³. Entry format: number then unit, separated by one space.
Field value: 502000 ft³
